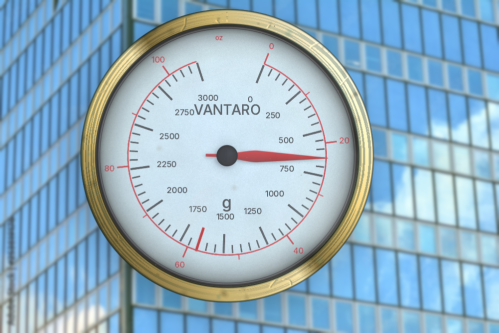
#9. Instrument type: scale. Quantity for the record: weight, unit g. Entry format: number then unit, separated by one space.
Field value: 650 g
